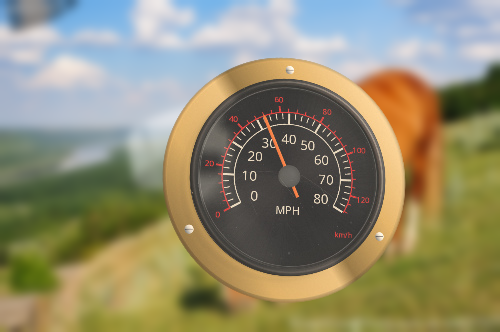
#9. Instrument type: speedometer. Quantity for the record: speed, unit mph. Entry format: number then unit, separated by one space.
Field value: 32 mph
